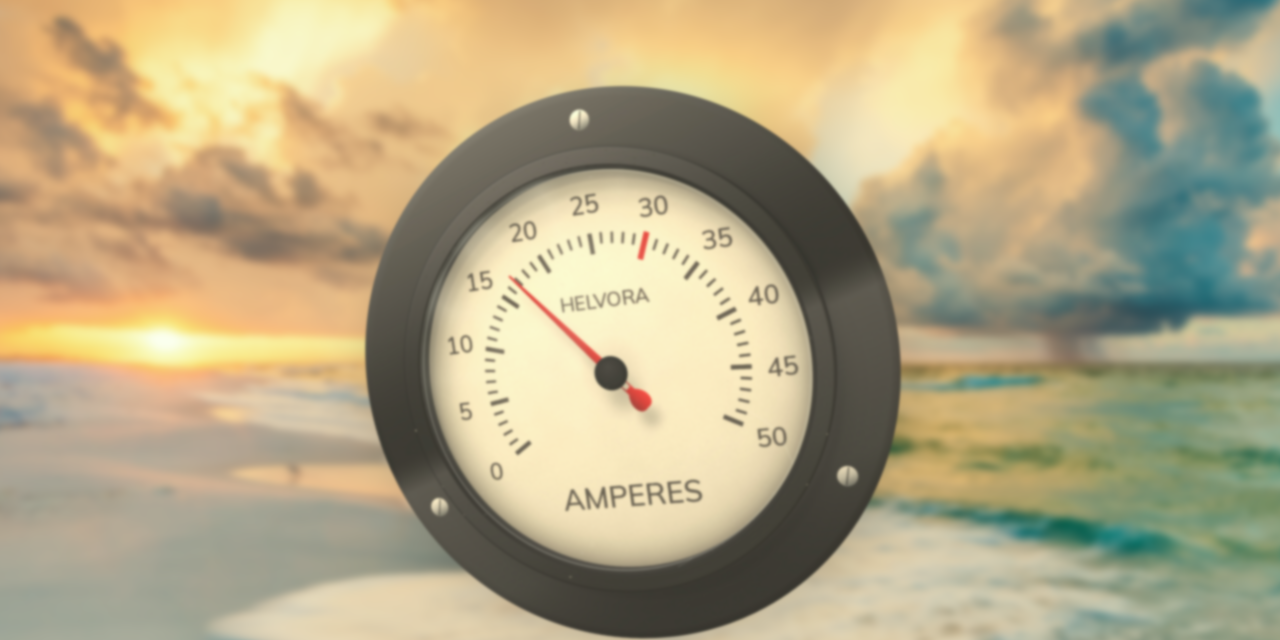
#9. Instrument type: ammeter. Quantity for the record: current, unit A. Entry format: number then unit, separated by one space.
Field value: 17 A
